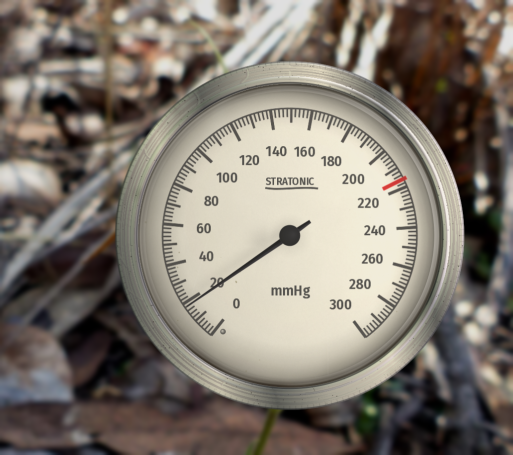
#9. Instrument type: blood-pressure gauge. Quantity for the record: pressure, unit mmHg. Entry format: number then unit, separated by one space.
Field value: 18 mmHg
